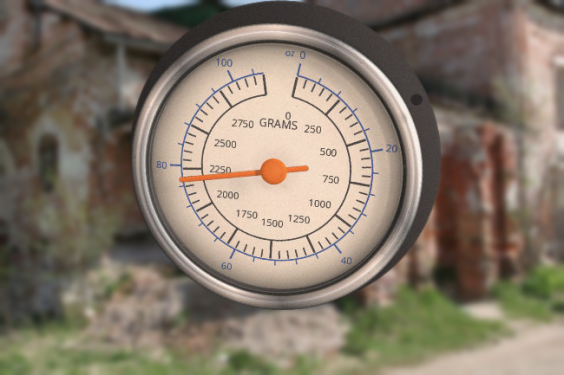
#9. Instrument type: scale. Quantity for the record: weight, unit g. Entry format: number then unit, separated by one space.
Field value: 2200 g
